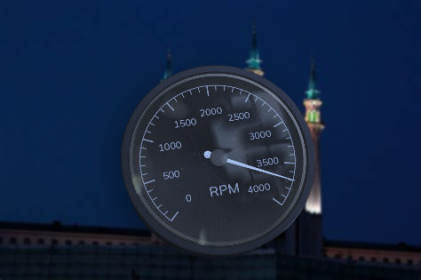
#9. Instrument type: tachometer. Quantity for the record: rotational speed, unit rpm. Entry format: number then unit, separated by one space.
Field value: 3700 rpm
